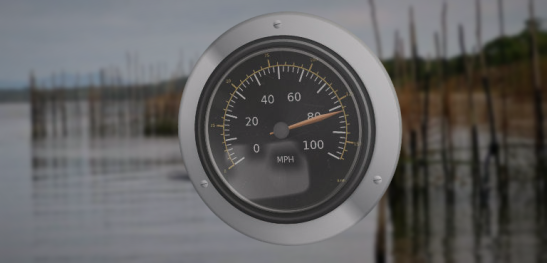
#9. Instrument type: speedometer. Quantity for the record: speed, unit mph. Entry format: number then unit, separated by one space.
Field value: 82 mph
